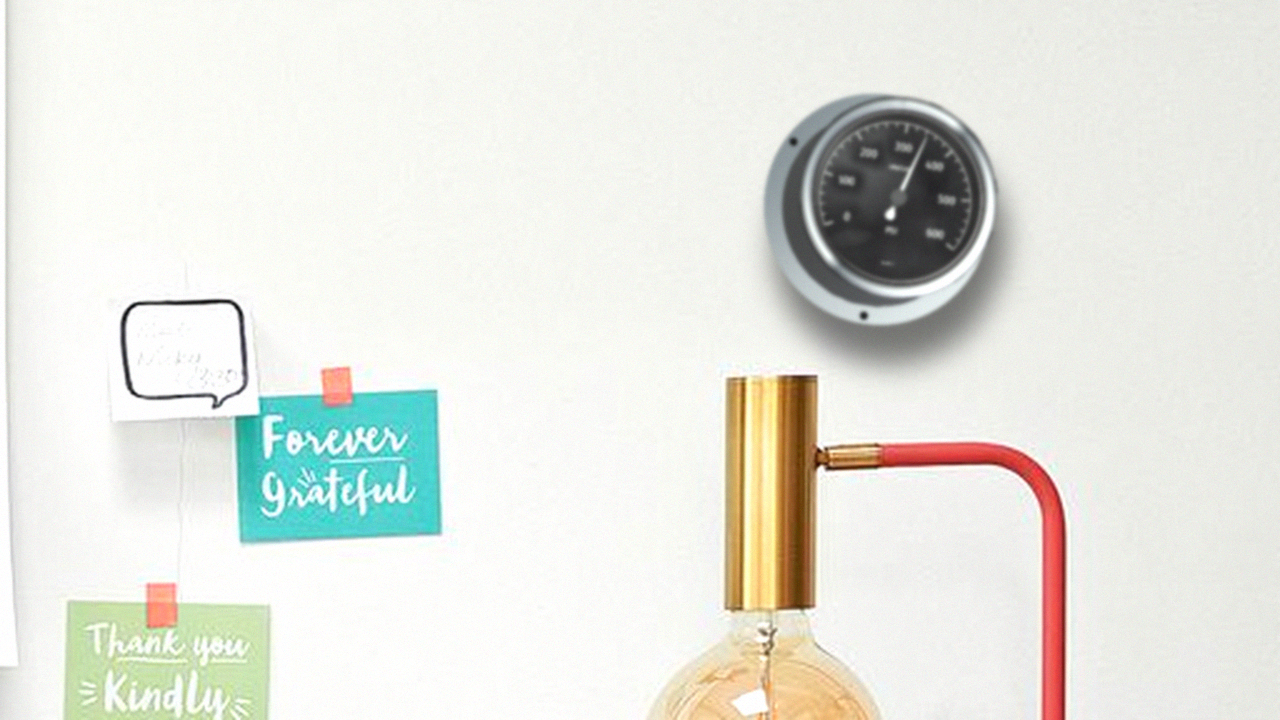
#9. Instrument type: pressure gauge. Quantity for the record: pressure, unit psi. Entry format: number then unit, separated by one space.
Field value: 340 psi
